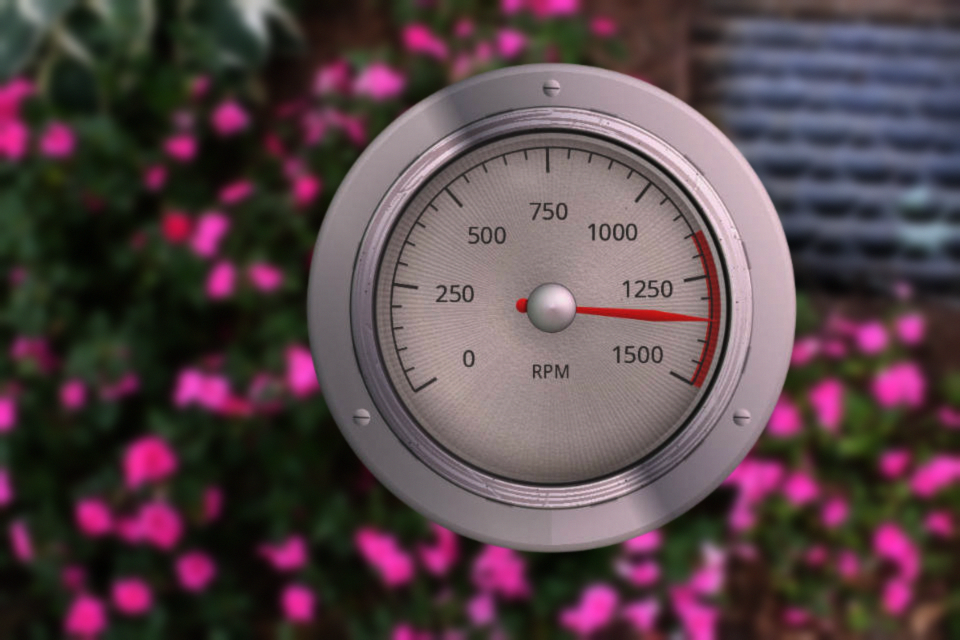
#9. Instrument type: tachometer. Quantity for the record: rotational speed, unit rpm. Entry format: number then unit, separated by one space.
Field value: 1350 rpm
